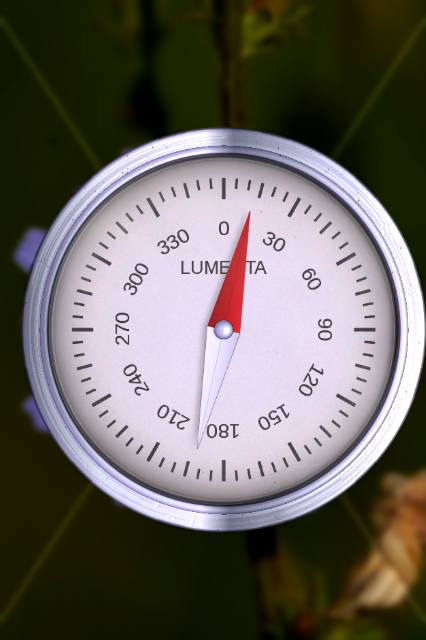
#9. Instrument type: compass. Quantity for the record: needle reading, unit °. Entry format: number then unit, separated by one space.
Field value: 12.5 °
